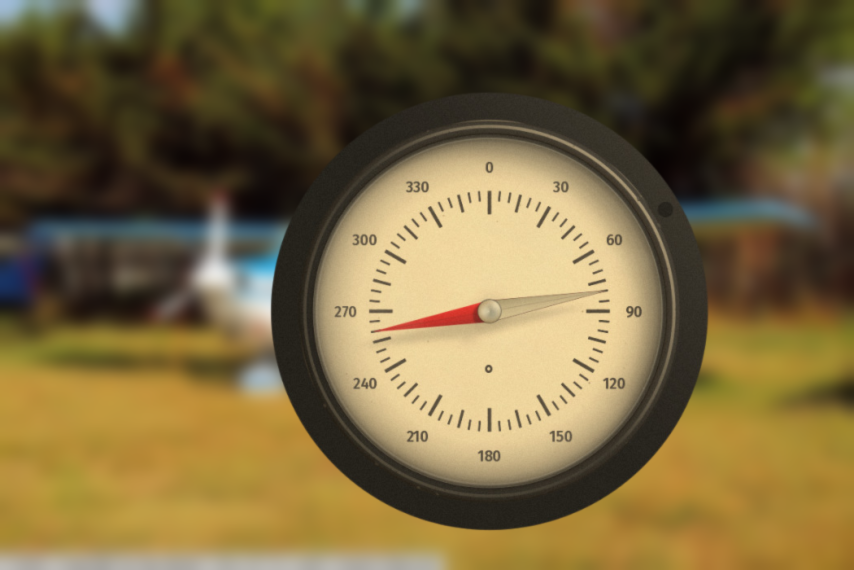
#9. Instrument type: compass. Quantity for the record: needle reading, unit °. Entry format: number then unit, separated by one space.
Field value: 260 °
